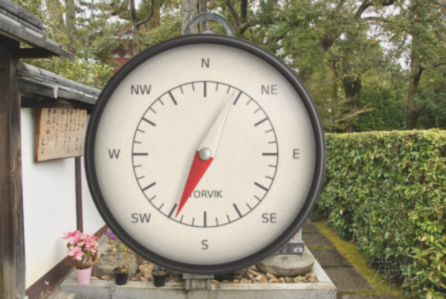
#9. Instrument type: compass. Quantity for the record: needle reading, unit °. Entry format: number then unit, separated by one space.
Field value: 205 °
